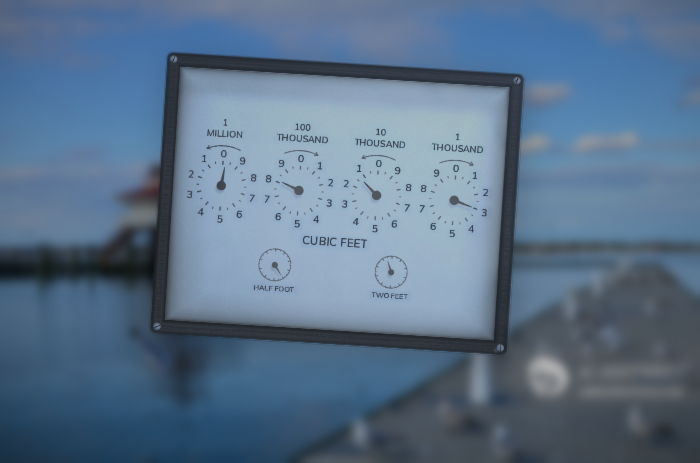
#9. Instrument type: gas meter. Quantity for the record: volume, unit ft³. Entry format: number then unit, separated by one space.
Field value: 981300 ft³
